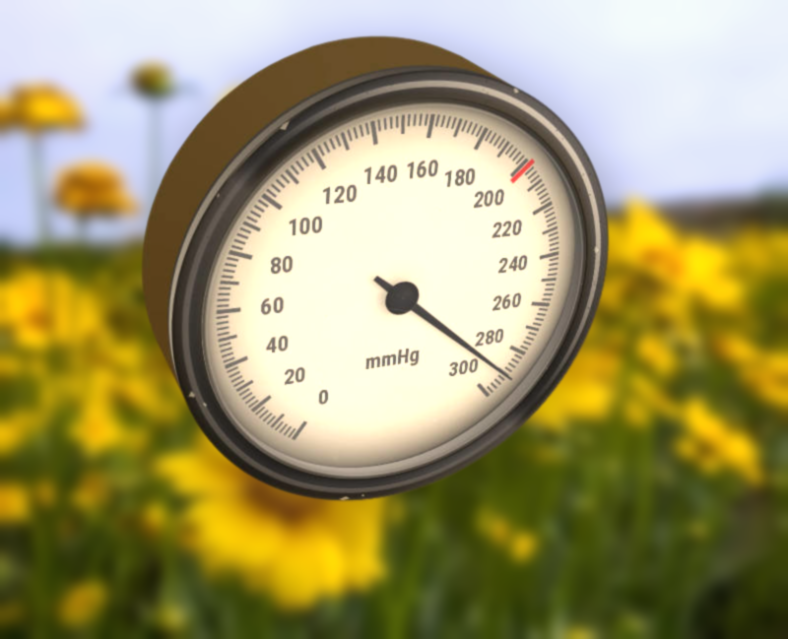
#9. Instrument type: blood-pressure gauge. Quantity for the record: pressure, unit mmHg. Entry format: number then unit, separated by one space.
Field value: 290 mmHg
